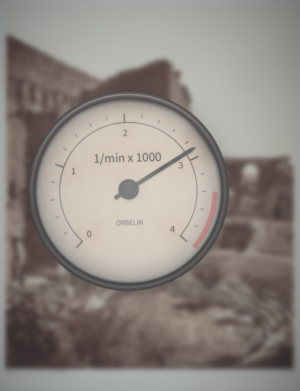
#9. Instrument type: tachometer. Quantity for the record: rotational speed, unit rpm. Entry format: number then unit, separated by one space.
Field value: 2900 rpm
